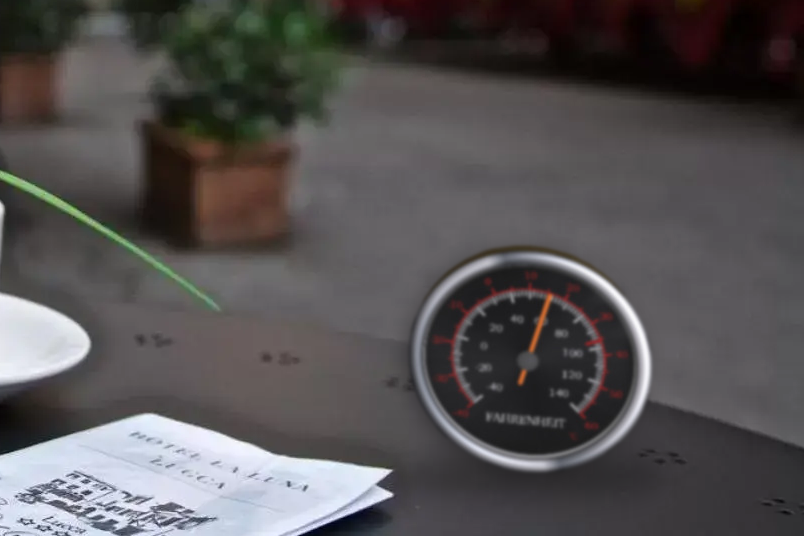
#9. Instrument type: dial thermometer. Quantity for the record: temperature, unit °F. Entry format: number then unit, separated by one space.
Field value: 60 °F
